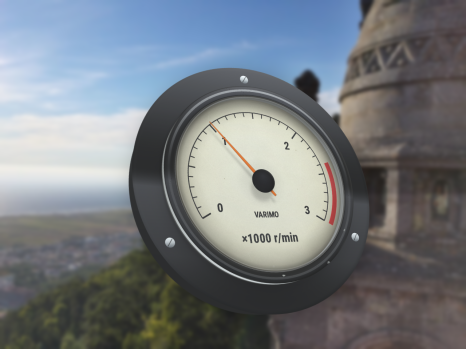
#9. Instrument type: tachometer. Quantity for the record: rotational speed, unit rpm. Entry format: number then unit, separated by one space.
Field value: 1000 rpm
